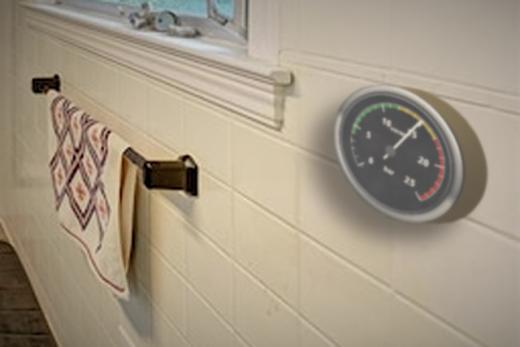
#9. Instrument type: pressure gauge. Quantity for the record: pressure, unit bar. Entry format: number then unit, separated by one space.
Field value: 15 bar
